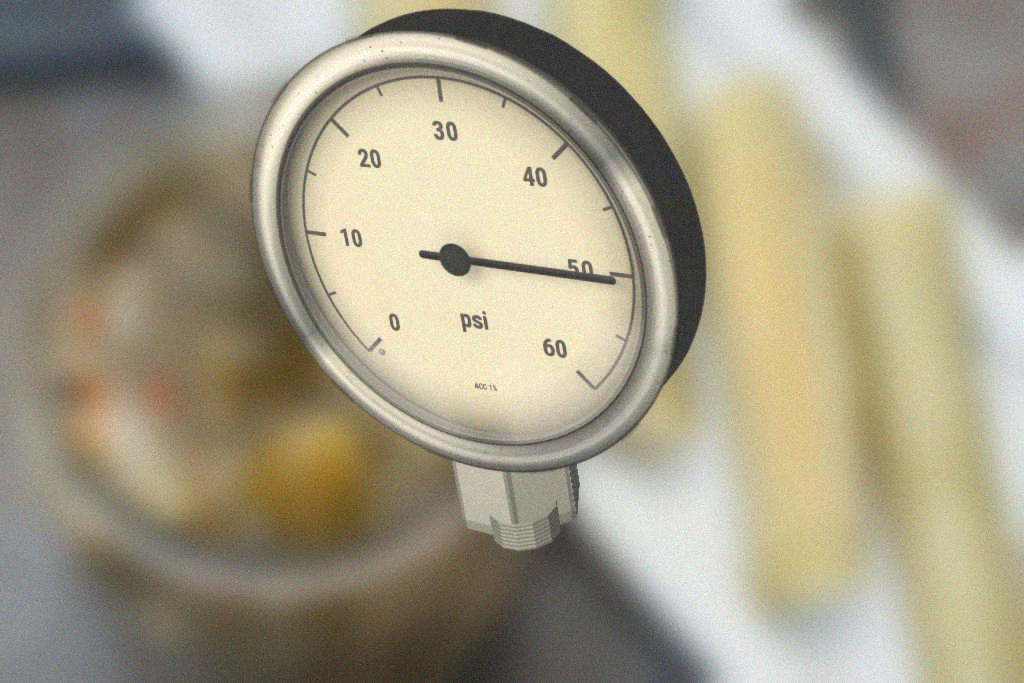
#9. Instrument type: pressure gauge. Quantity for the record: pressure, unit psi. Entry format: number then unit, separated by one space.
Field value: 50 psi
